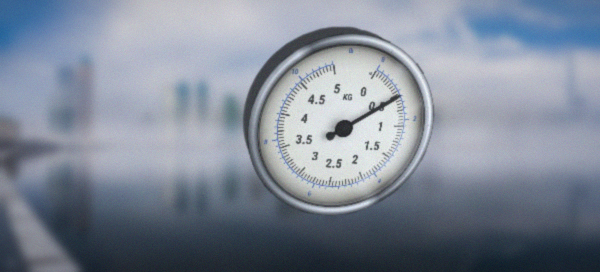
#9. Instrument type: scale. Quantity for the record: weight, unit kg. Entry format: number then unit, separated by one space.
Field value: 0.5 kg
